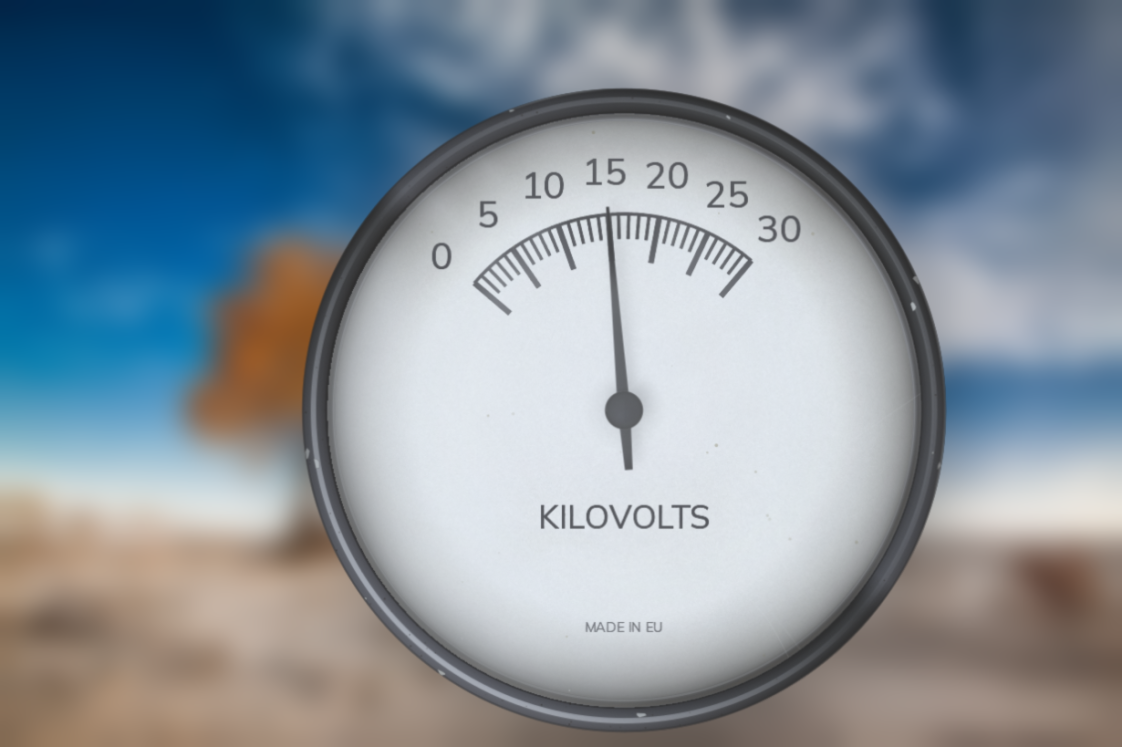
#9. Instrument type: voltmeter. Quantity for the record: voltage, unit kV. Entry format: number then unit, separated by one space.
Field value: 15 kV
